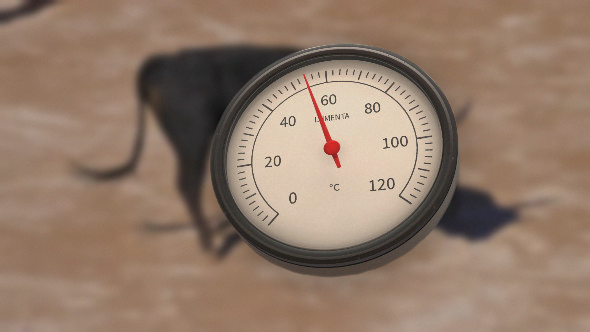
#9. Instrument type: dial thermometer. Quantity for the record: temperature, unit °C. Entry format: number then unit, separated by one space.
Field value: 54 °C
